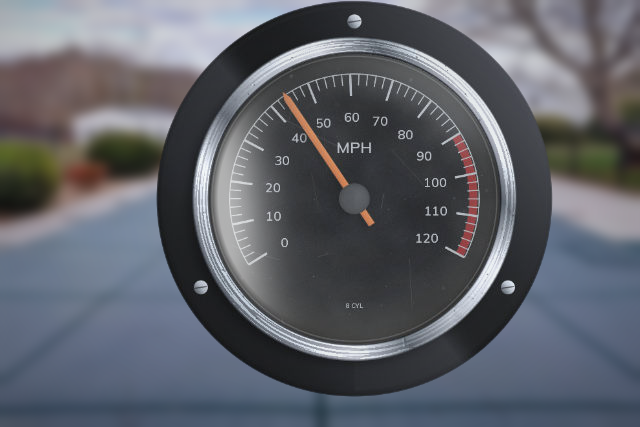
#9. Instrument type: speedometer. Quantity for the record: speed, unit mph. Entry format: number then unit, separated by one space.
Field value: 44 mph
